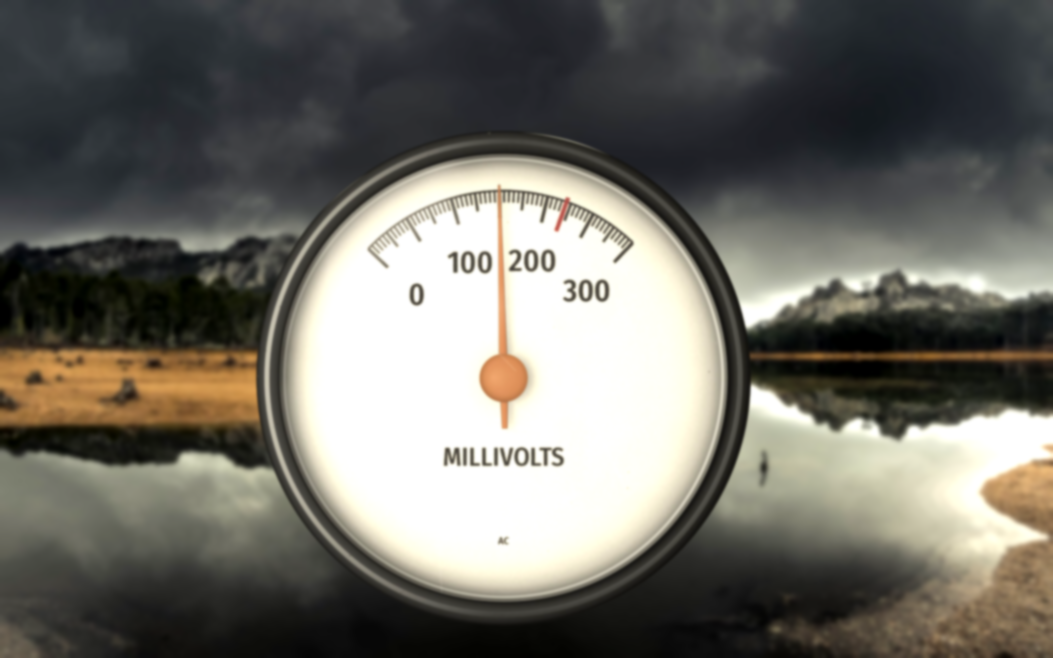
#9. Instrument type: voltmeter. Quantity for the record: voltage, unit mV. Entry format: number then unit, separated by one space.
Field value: 150 mV
